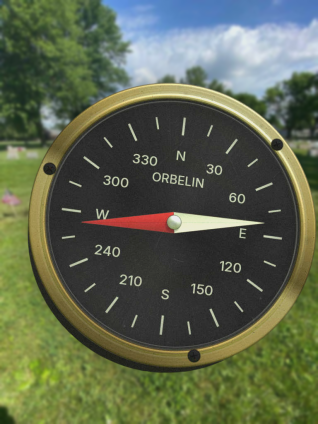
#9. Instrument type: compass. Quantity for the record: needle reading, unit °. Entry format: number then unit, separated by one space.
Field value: 262.5 °
